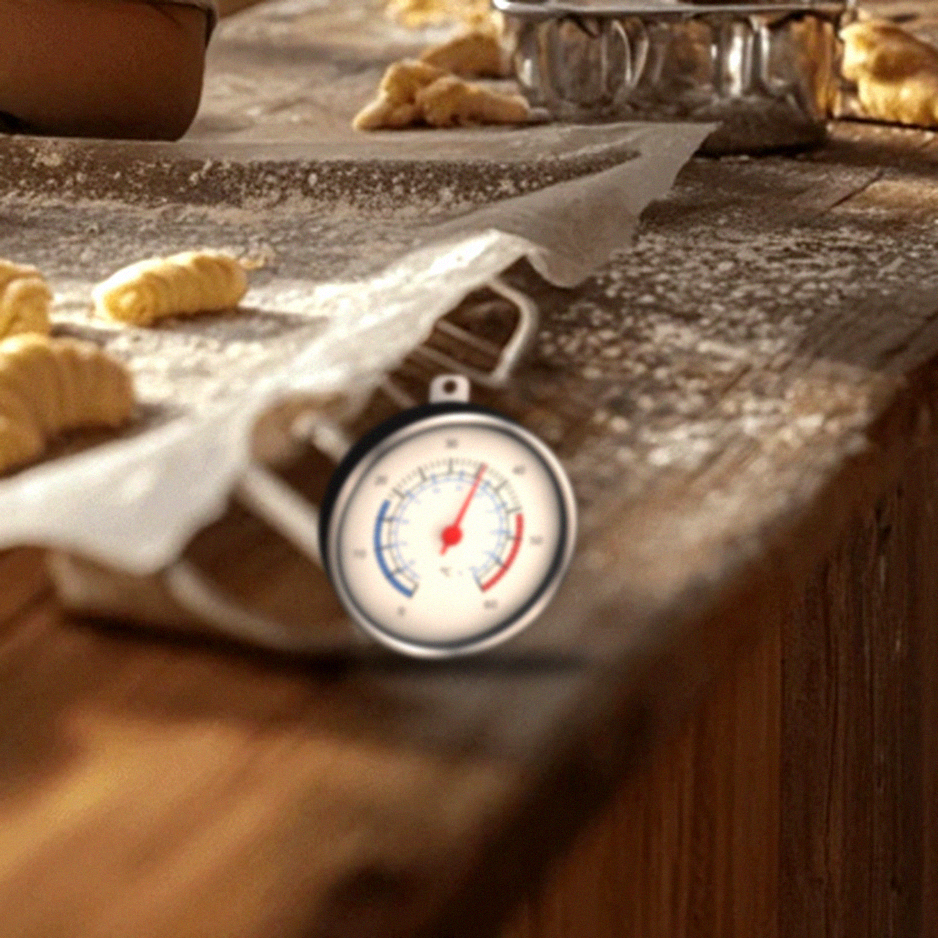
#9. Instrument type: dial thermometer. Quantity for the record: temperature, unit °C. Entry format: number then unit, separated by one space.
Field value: 35 °C
